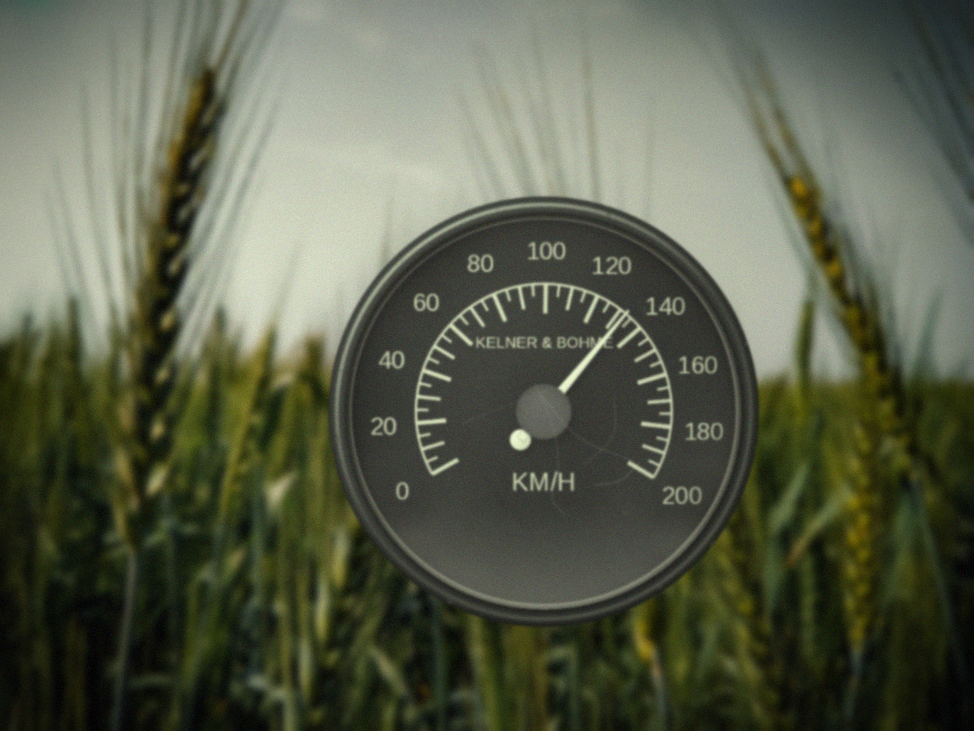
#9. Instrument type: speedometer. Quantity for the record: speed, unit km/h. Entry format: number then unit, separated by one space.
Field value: 132.5 km/h
